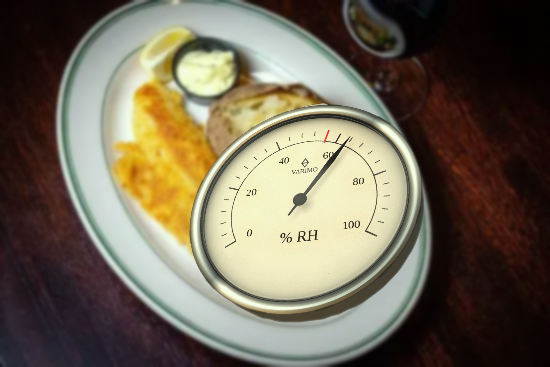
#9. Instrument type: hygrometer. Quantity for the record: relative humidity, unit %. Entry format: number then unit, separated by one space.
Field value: 64 %
